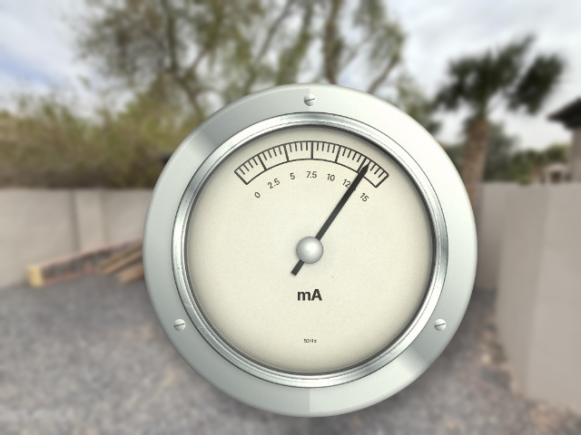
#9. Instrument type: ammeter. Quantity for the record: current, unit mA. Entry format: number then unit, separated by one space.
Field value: 13 mA
